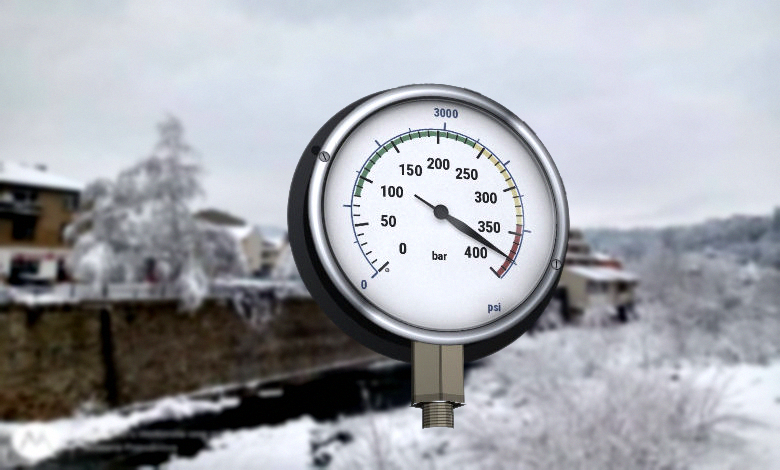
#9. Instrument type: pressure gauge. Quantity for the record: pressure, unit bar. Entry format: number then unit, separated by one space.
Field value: 380 bar
